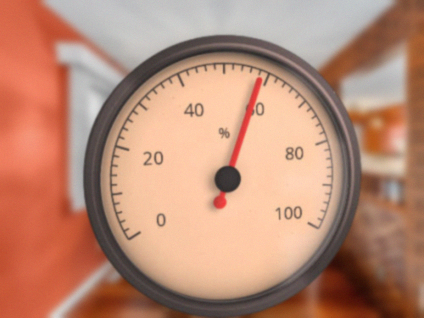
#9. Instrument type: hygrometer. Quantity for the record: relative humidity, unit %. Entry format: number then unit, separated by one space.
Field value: 58 %
